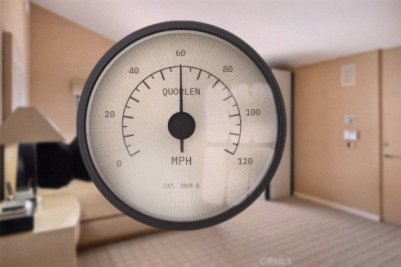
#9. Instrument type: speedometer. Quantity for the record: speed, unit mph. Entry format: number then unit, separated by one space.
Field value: 60 mph
